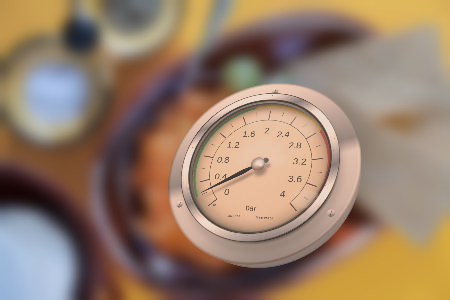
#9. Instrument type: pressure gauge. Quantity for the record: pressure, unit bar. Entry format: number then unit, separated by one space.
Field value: 0.2 bar
